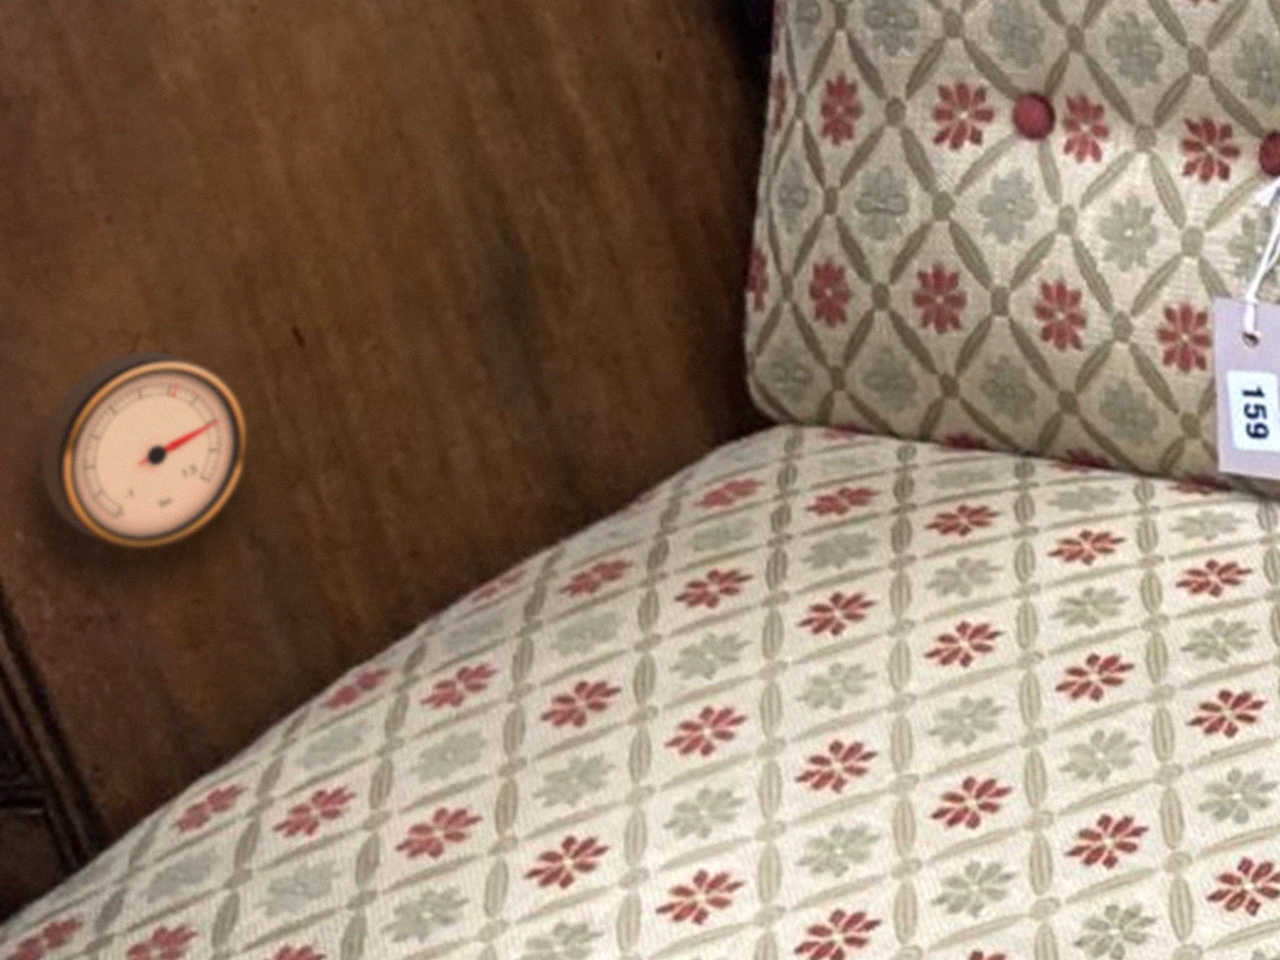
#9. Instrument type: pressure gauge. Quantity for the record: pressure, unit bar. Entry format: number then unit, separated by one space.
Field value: 1 bar
